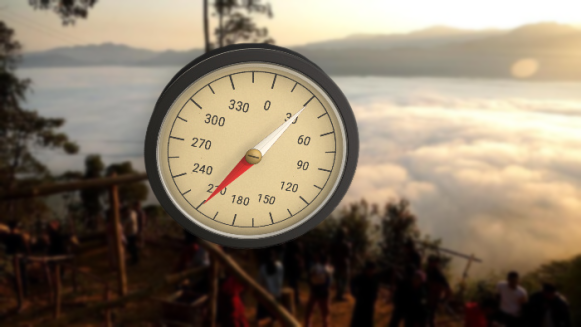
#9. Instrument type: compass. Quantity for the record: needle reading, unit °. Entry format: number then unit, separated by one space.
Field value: 210 °
